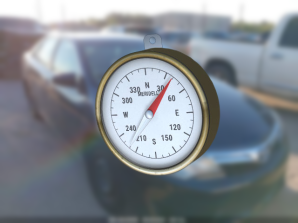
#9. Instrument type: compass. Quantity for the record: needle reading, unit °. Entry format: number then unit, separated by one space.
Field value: 40 °
